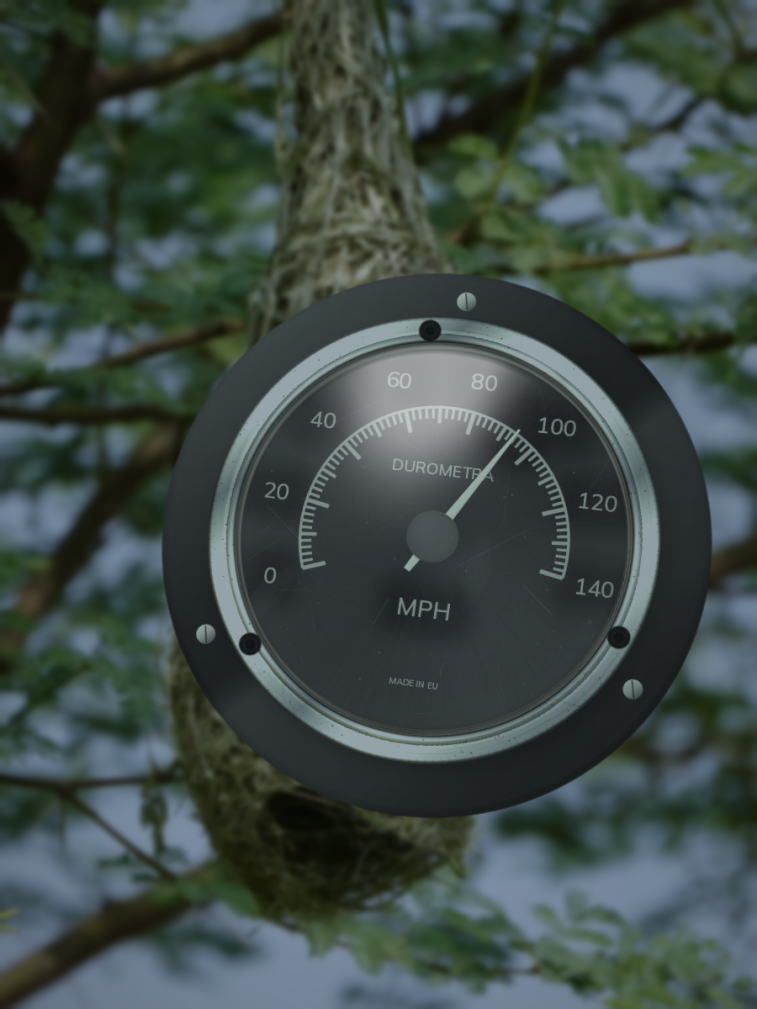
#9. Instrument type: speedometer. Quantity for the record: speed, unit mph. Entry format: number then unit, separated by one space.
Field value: 94 mph
